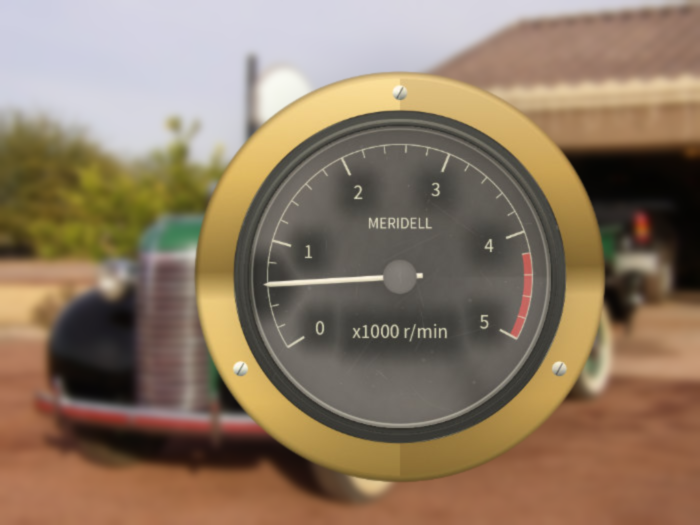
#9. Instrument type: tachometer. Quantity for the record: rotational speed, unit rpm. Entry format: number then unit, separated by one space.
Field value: 600 rpm
